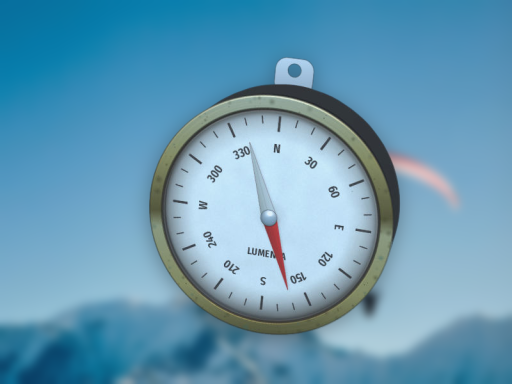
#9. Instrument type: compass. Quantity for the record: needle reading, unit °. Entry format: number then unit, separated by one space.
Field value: 160 °
